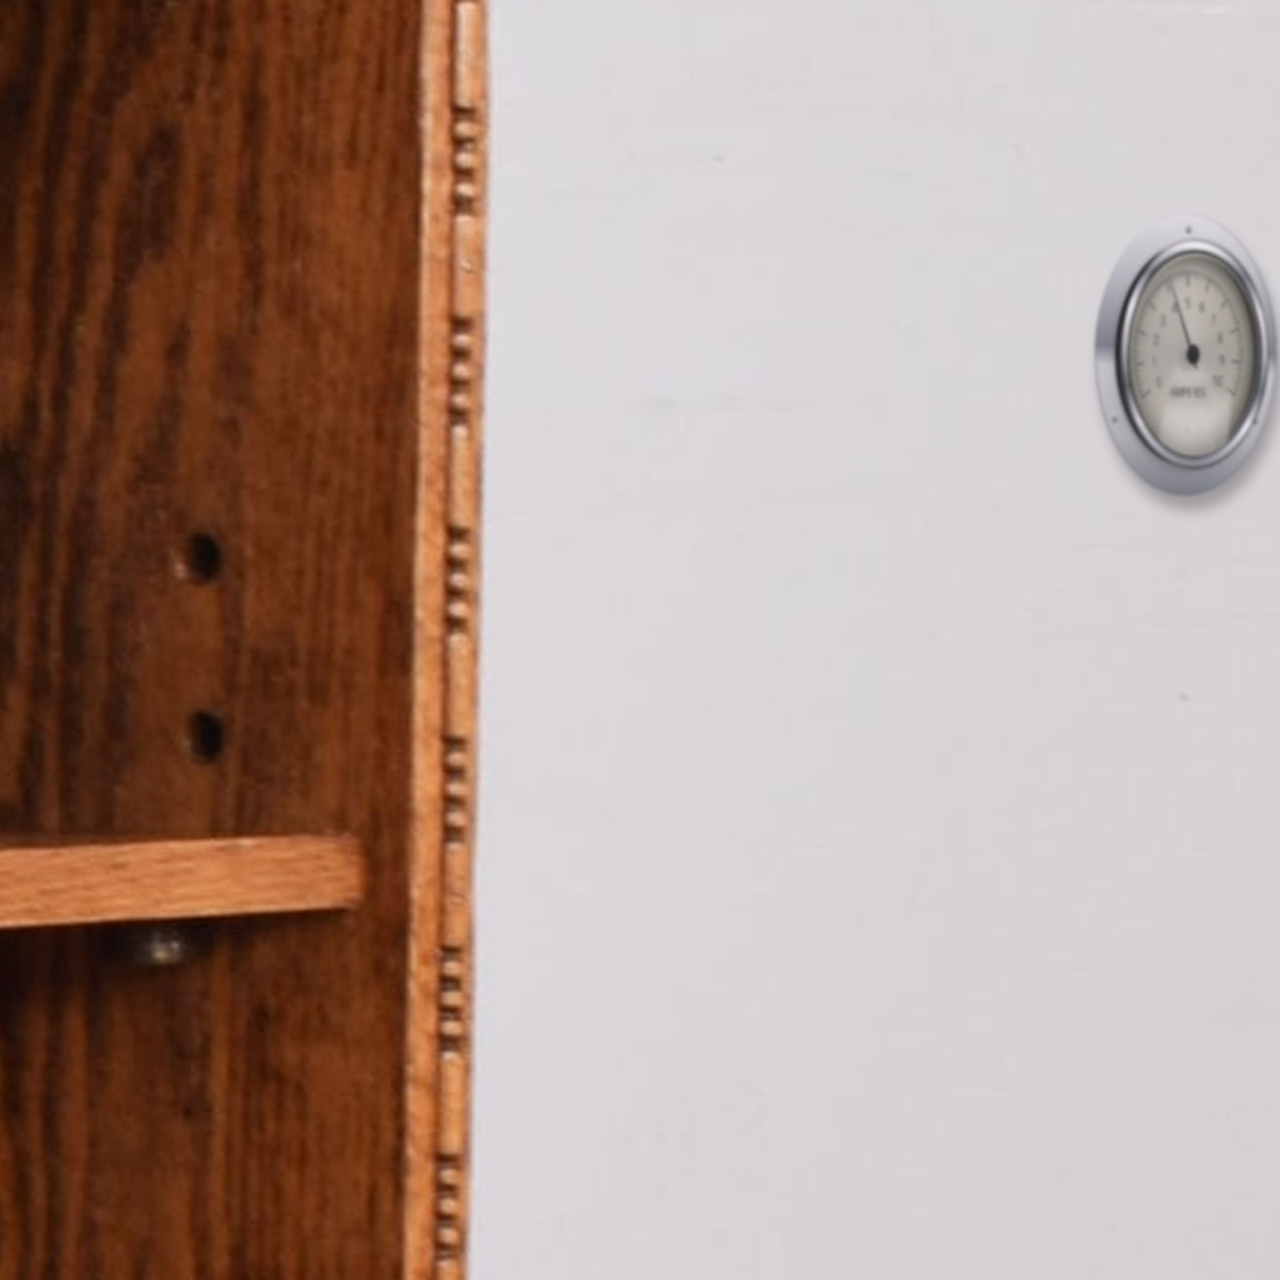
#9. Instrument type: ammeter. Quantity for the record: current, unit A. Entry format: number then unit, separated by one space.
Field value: 4 A
